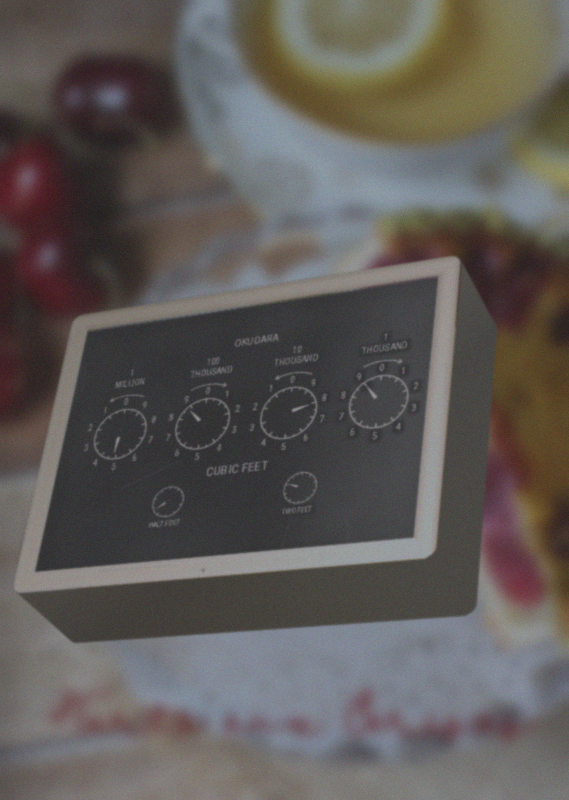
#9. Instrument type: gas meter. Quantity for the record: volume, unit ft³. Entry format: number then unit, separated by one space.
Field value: 487900 ft³
